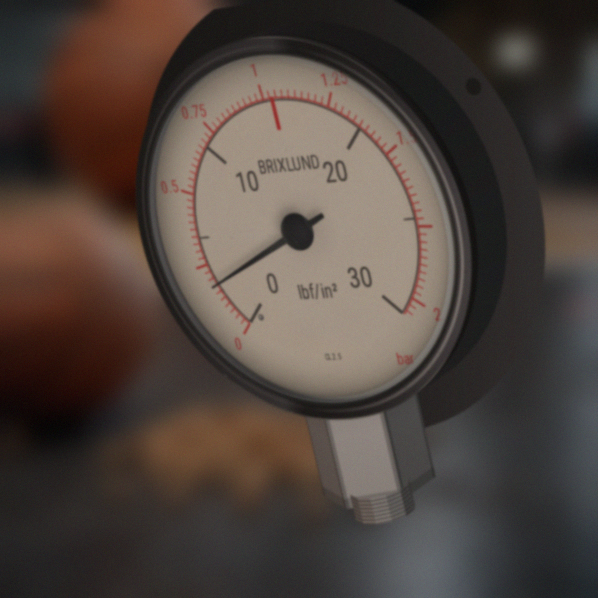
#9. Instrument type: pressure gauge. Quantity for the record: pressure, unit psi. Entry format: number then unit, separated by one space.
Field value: 2.5 psi
